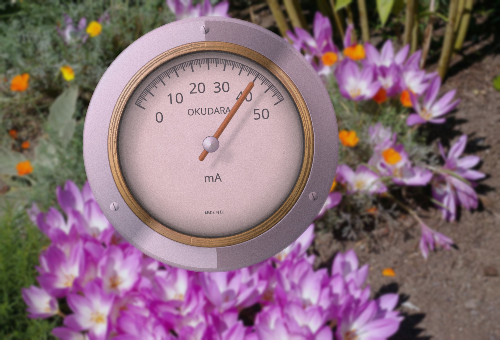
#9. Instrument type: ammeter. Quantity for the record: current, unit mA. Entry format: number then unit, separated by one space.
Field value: 40 mA
